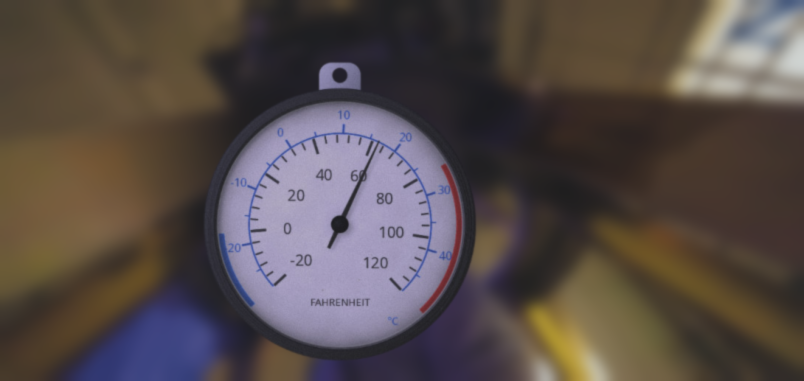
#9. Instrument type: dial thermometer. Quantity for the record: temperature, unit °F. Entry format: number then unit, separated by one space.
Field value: 62 °F
